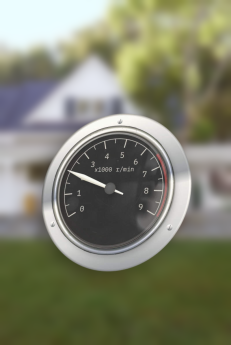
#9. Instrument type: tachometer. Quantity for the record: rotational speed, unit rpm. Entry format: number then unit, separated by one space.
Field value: 2000 rpm
